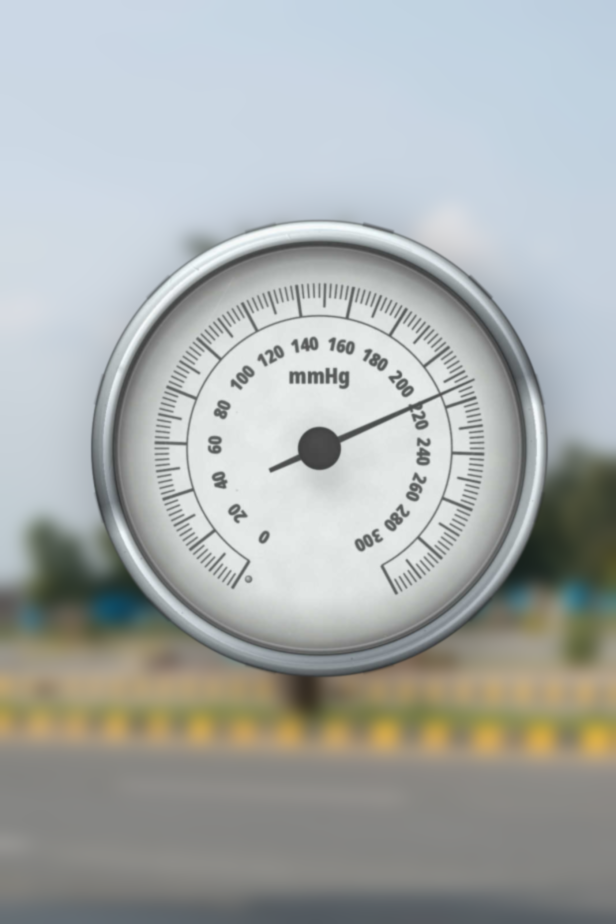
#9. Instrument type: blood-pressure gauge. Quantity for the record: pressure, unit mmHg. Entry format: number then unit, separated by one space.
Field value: 214 mmHg
